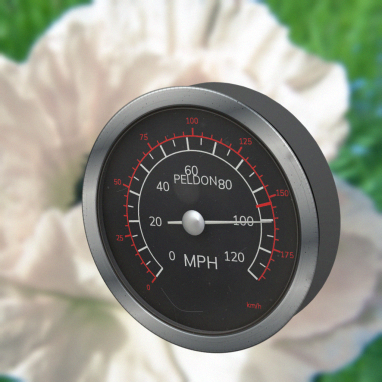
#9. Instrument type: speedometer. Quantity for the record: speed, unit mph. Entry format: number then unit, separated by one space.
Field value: 100 mph
